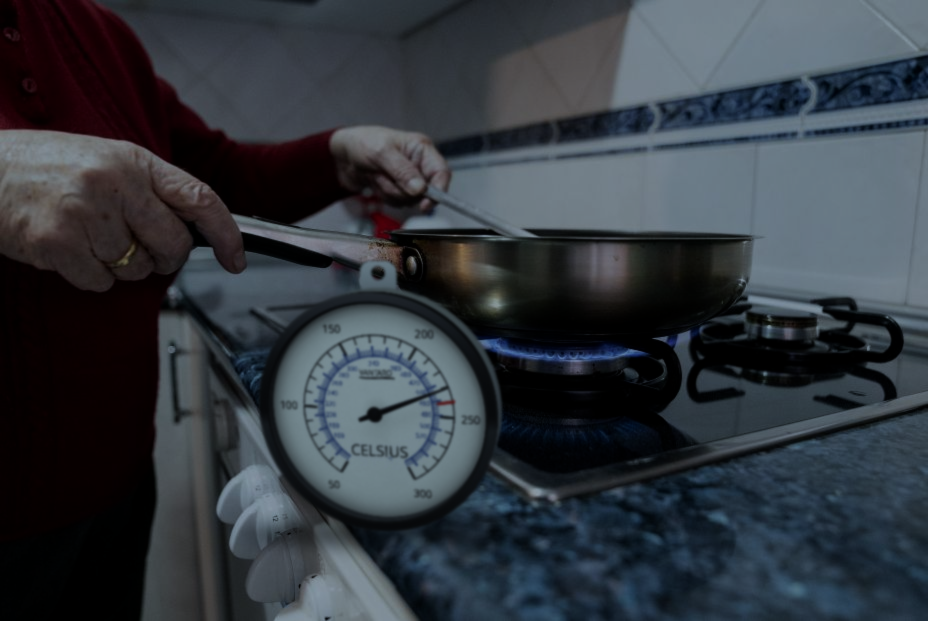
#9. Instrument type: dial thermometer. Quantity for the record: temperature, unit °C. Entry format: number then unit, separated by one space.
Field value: 230 °C
